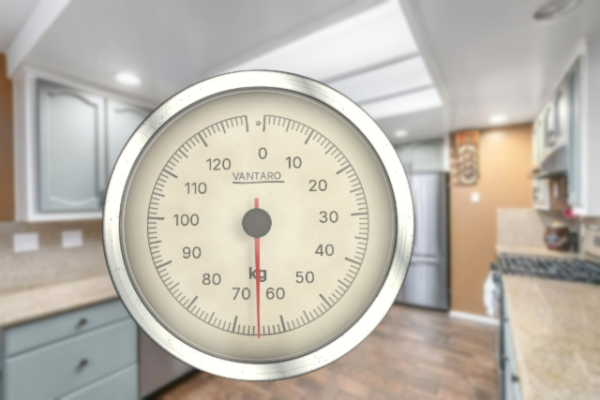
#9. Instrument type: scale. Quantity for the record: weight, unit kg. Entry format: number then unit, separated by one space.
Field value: 65 kg
